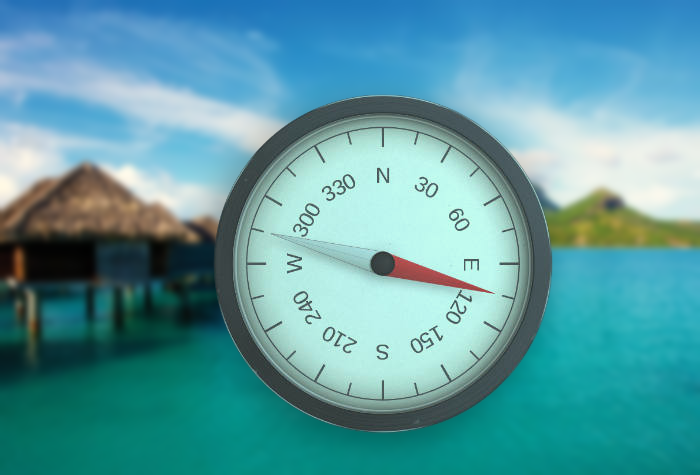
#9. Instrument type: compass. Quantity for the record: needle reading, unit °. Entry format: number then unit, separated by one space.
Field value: 105 °
